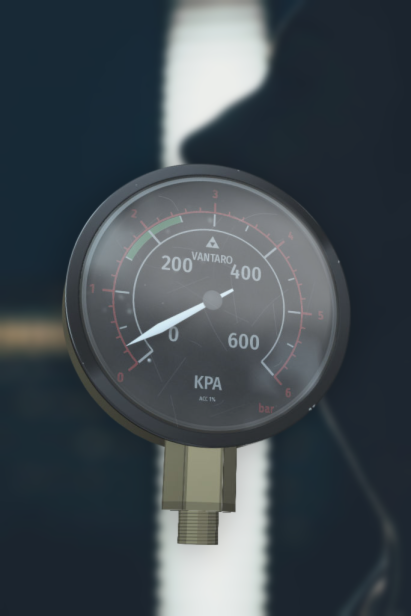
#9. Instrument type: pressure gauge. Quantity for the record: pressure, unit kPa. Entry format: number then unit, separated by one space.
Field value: 25 kPa
